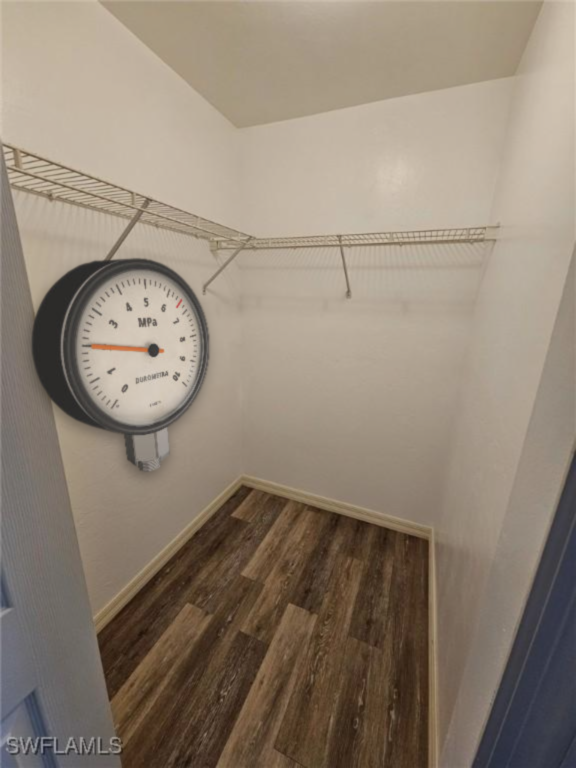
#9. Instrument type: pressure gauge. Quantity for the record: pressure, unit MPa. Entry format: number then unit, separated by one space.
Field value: 2 MPa
